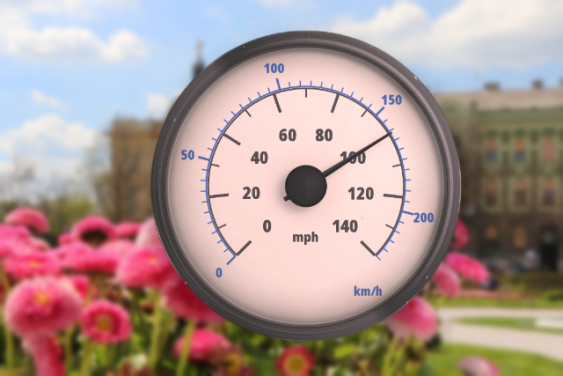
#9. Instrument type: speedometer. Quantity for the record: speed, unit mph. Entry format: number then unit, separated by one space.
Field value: 100 mph
